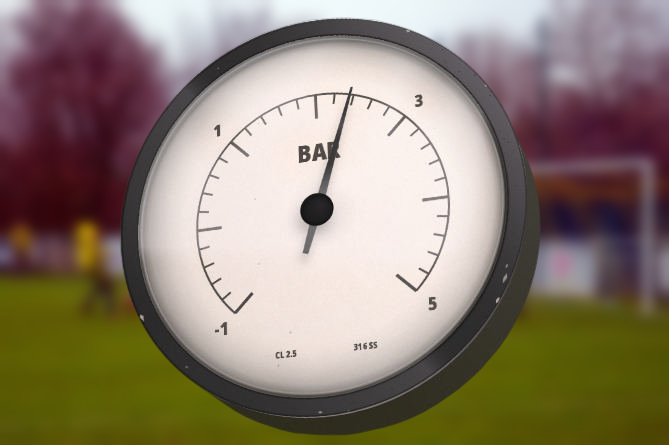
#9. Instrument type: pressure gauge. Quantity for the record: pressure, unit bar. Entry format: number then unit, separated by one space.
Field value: 2.4 bar
